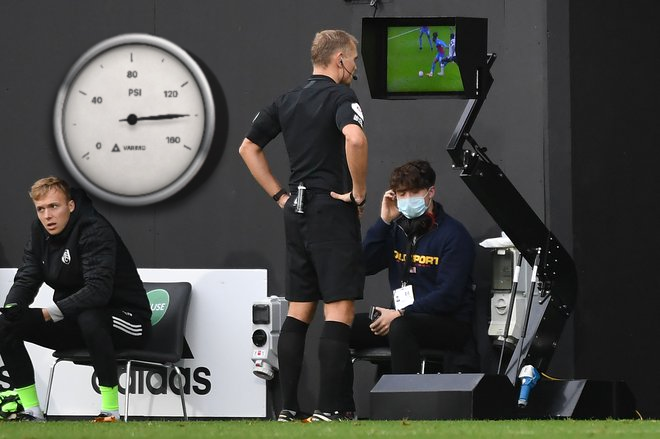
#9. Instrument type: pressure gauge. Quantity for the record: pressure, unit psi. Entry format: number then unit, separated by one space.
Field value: 140 psi
